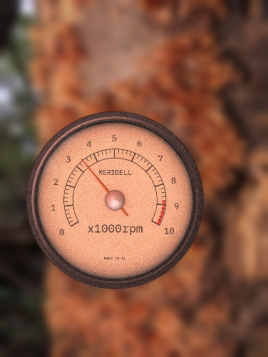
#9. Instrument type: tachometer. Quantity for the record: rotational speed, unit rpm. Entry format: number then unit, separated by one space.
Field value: 3400 rpm
